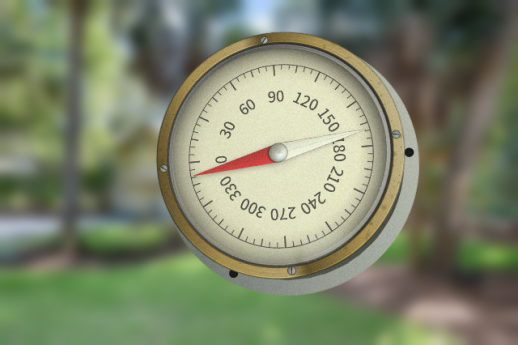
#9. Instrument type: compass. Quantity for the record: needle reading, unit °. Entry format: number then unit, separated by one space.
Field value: 350 °
